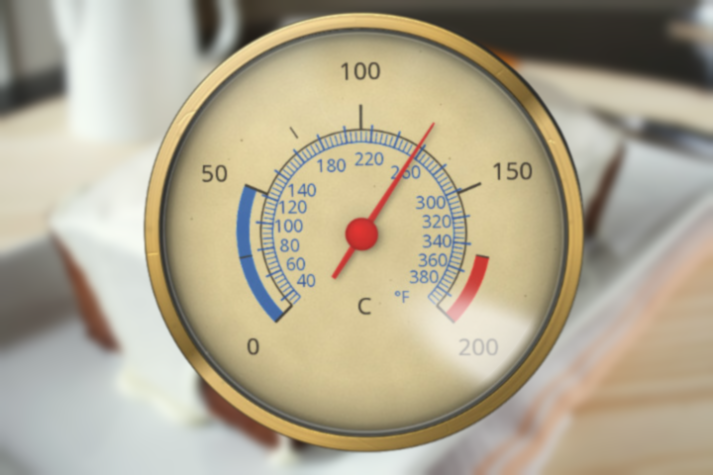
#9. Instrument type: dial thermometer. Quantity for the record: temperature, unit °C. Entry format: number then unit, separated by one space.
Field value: 125 °C
